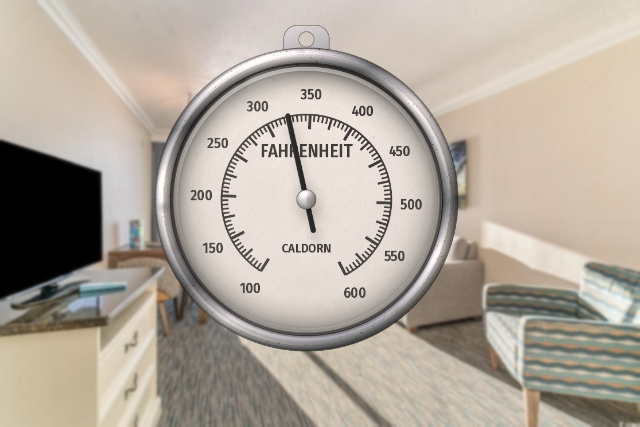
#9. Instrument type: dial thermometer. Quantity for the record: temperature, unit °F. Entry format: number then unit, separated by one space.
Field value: 325 °F
